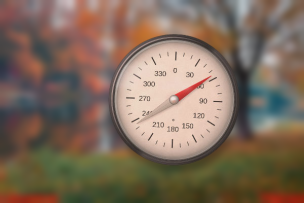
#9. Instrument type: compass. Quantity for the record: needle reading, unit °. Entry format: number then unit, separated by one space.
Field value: 55 °
